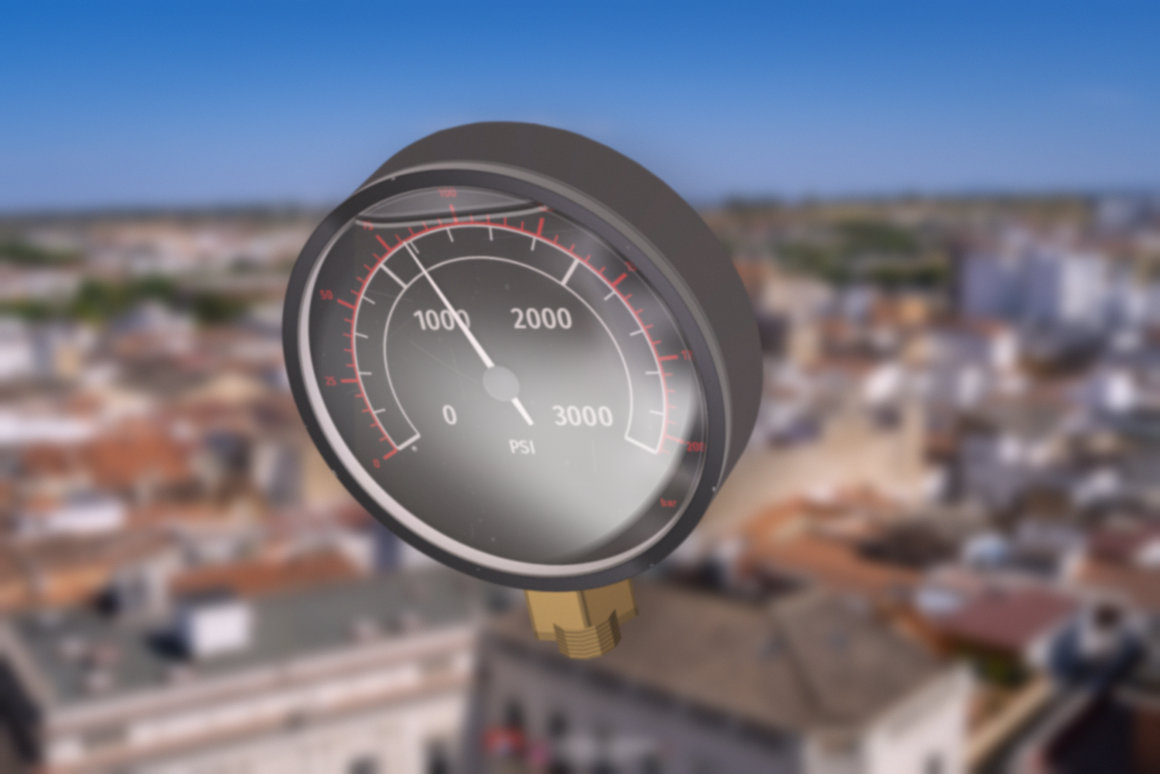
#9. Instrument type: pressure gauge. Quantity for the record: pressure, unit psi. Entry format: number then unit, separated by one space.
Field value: 1200 psi
